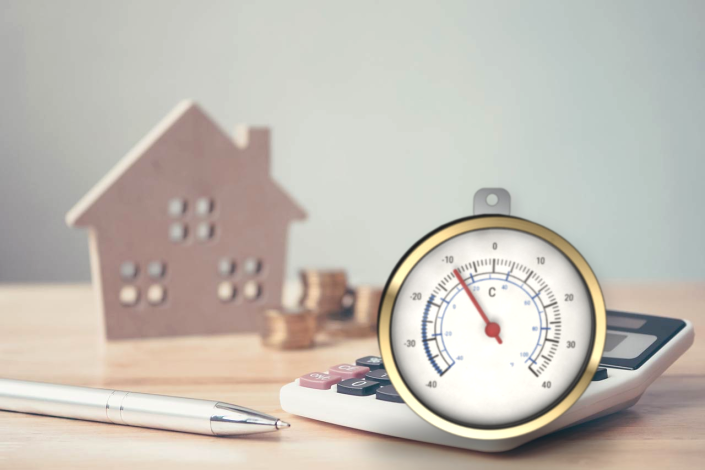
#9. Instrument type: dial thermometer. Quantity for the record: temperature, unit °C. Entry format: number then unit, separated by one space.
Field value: -10 °C
